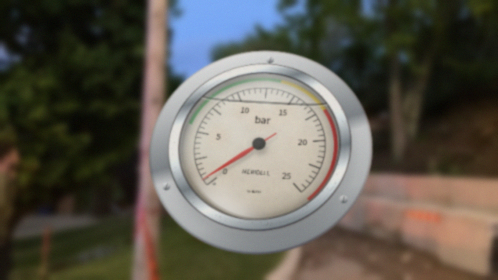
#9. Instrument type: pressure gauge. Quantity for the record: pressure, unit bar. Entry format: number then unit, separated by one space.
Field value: 0.5 bar
